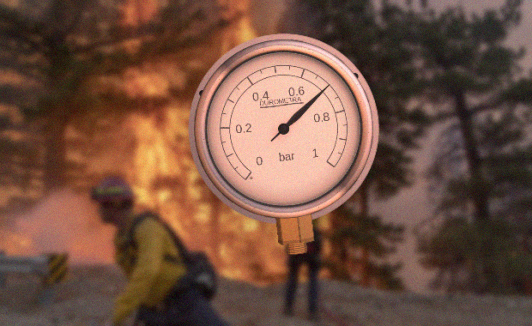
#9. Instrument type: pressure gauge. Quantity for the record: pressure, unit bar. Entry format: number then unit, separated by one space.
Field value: 0.7 bar
